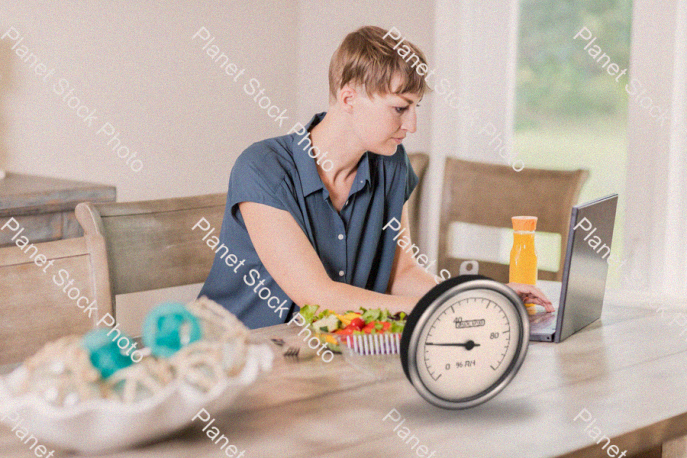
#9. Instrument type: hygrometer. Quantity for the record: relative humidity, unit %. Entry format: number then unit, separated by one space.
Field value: 20 %
